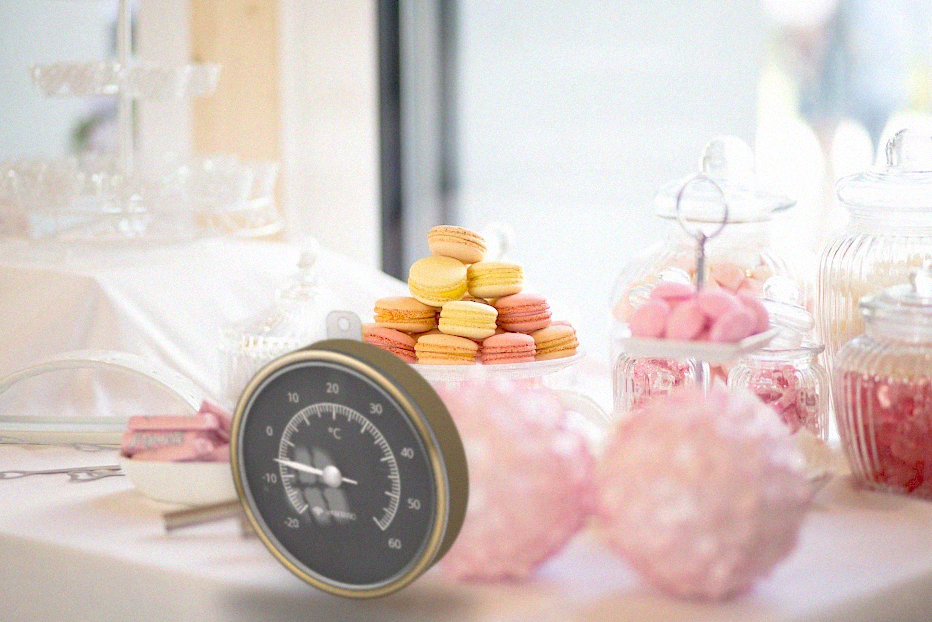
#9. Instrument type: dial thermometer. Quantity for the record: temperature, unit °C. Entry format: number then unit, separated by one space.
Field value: -5 °C
